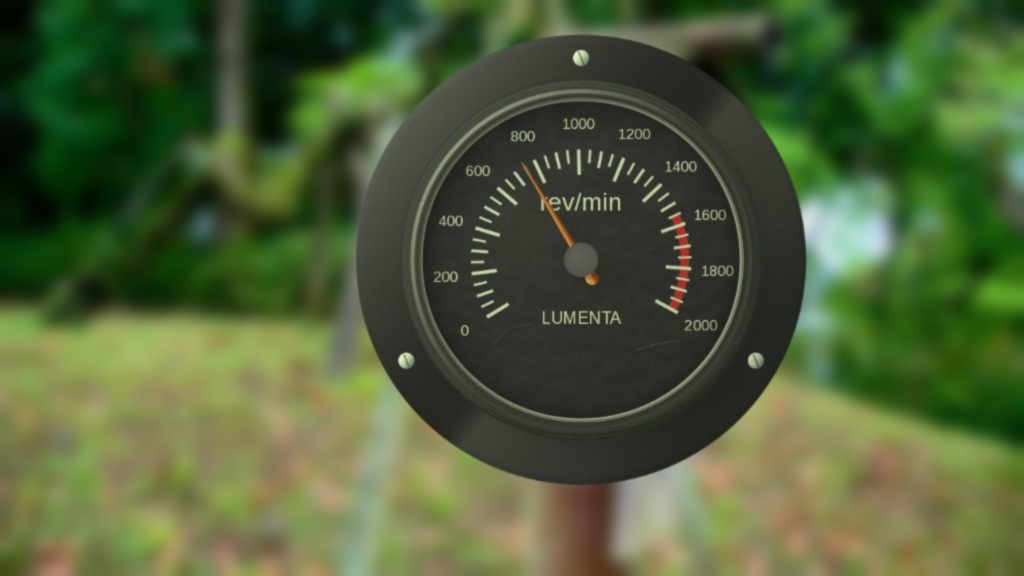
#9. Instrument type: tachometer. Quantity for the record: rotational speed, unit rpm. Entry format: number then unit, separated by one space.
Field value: 750 rpm
